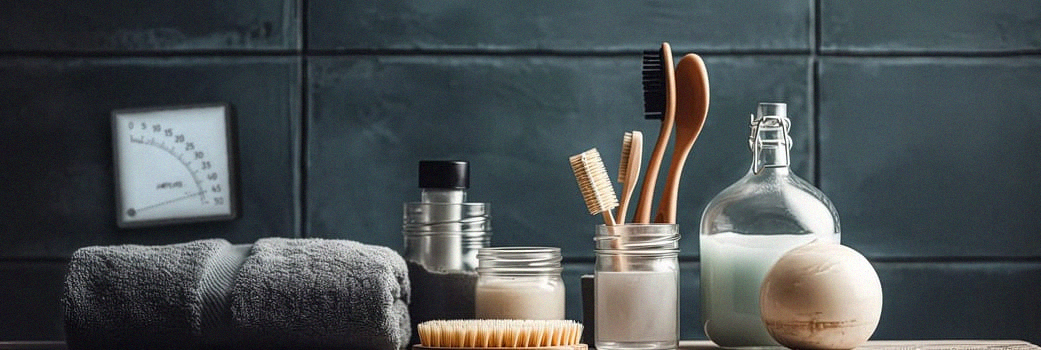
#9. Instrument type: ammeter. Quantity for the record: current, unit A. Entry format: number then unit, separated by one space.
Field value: 45 A
